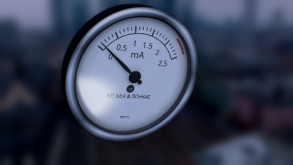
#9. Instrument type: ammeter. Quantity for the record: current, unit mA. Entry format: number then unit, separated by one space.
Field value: 0.1 mA
